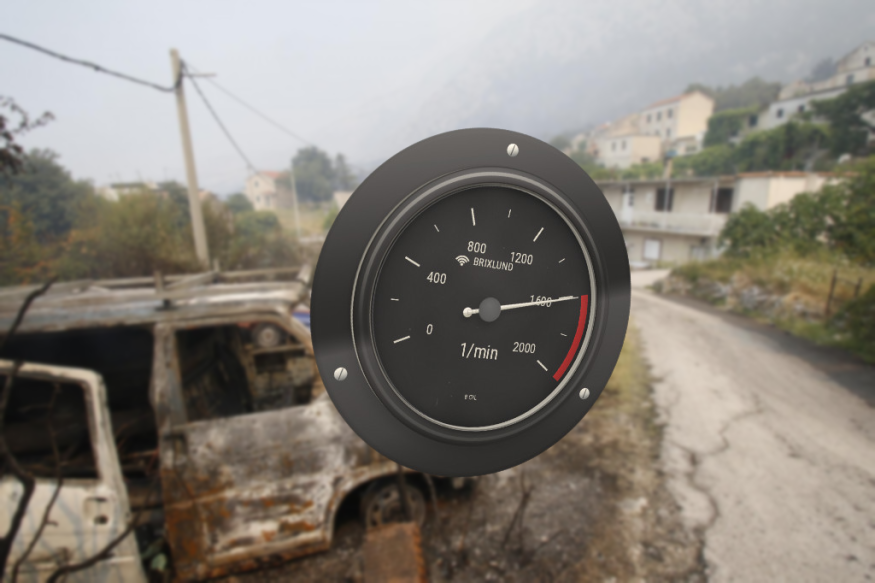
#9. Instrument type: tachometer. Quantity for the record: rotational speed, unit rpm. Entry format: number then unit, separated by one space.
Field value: 1600 rpm
